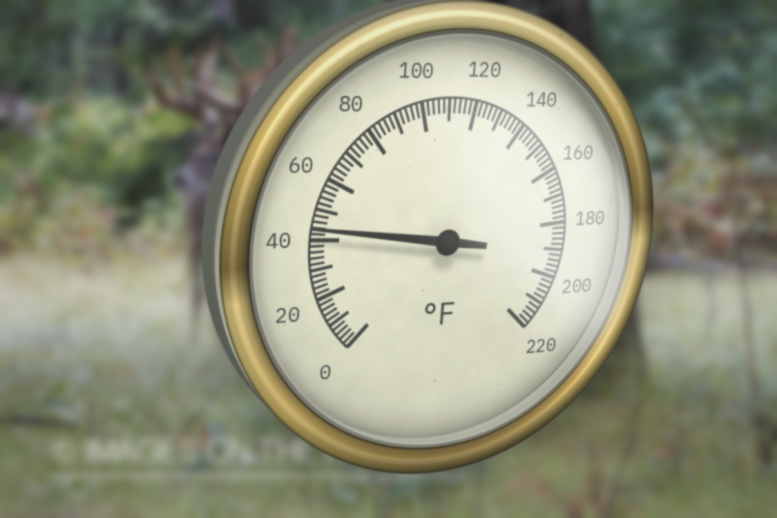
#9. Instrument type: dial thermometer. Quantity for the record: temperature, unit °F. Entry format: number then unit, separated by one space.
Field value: 44 °F
